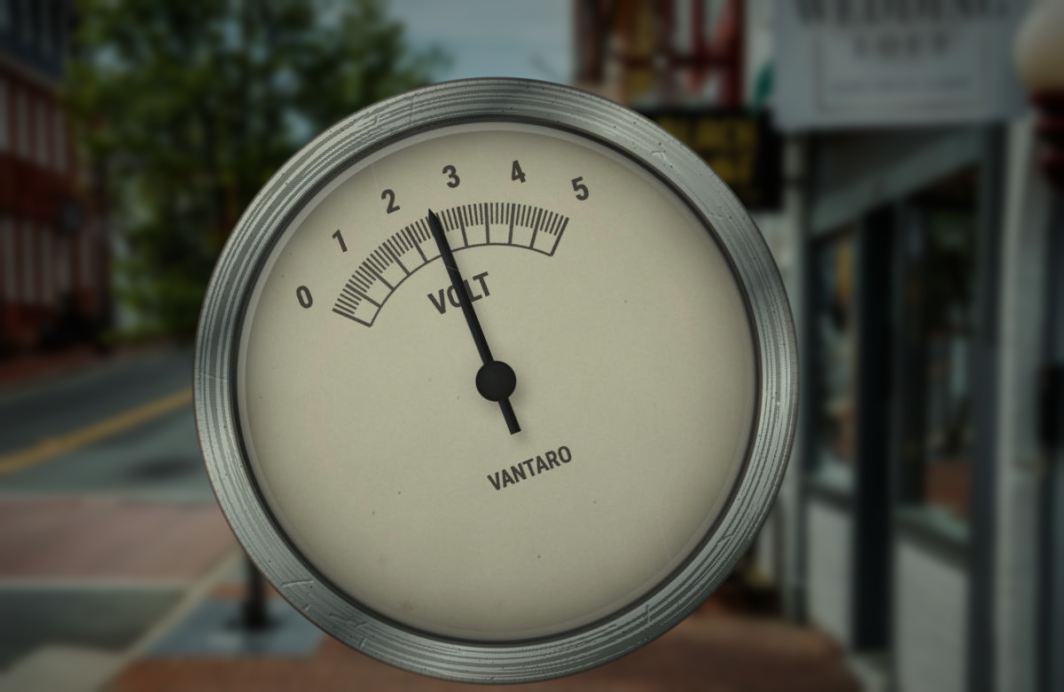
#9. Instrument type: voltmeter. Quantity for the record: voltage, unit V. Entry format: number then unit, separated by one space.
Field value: 2.5 V
